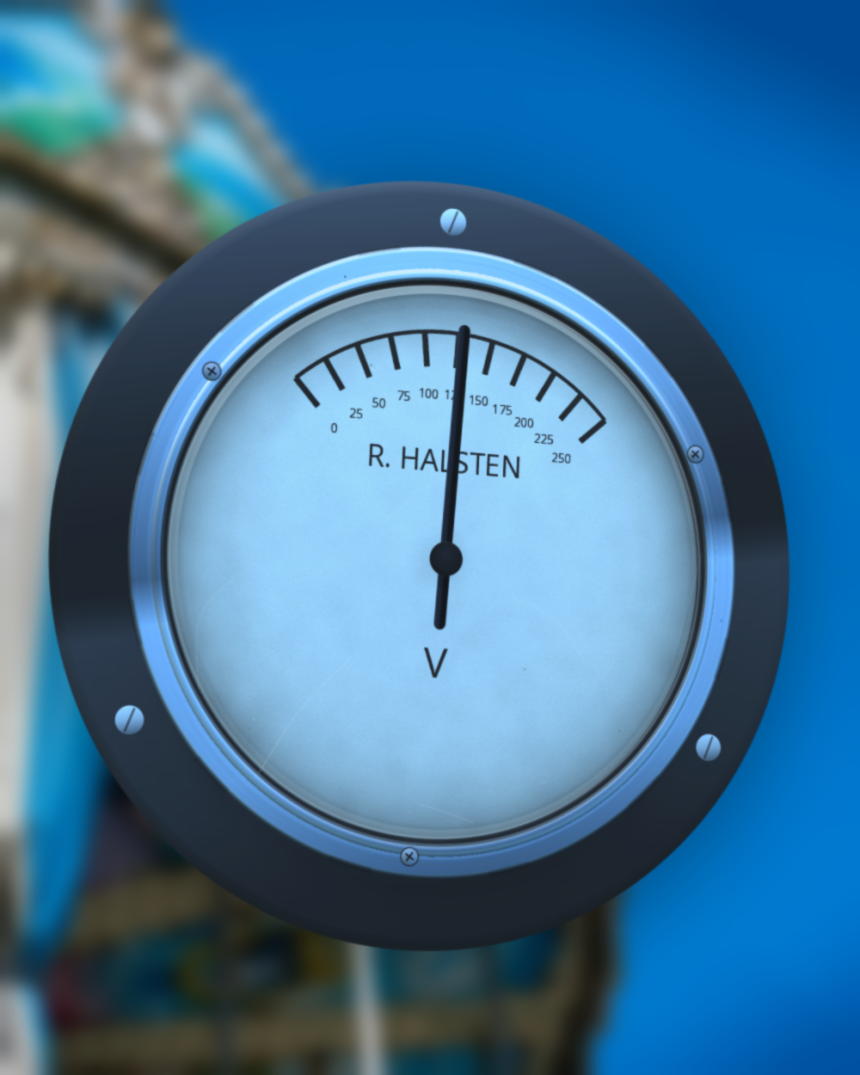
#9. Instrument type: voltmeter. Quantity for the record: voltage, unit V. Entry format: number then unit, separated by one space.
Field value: 125 V
